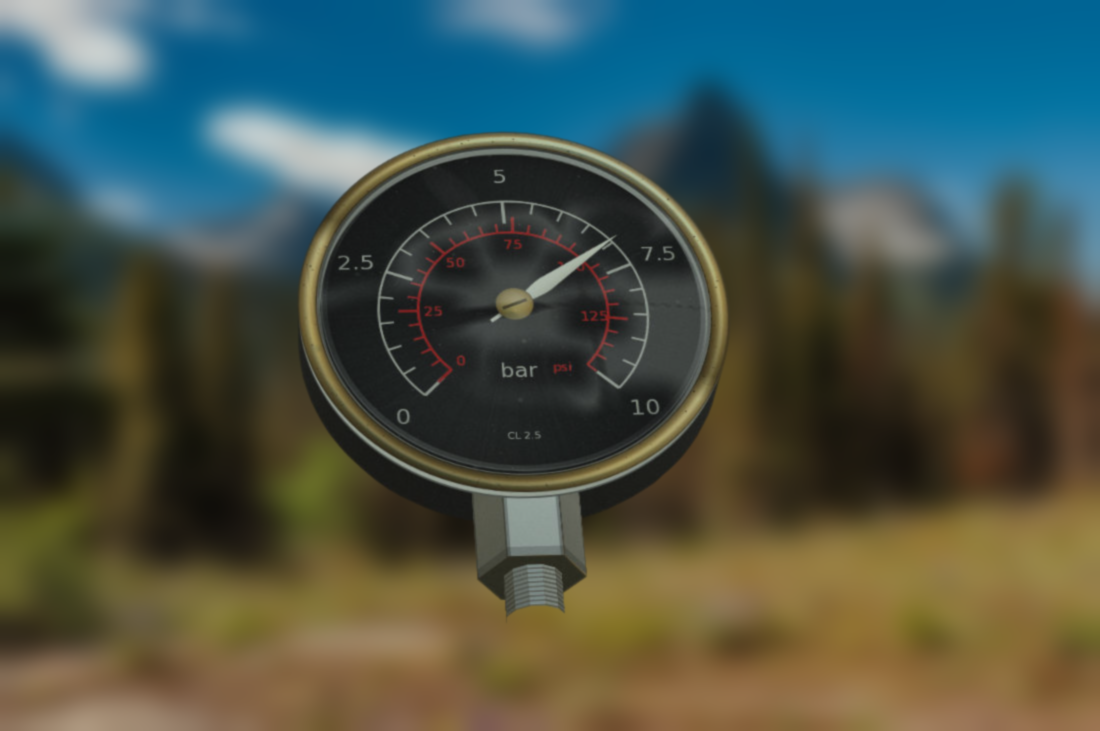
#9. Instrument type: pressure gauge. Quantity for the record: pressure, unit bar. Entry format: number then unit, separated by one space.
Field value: 7 bar
